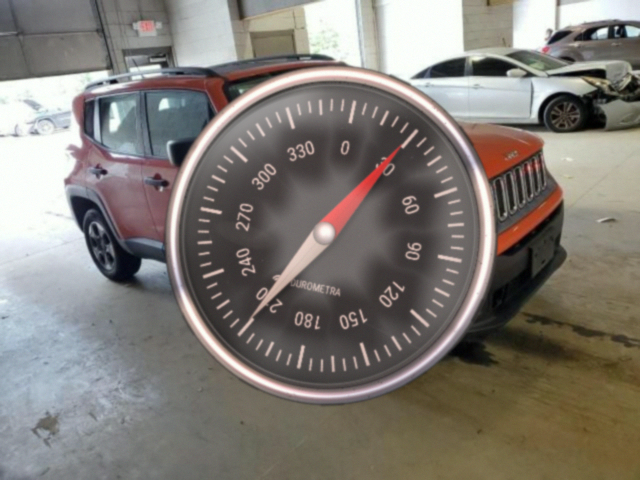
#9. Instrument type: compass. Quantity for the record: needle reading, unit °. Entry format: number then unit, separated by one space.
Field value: 30 °
